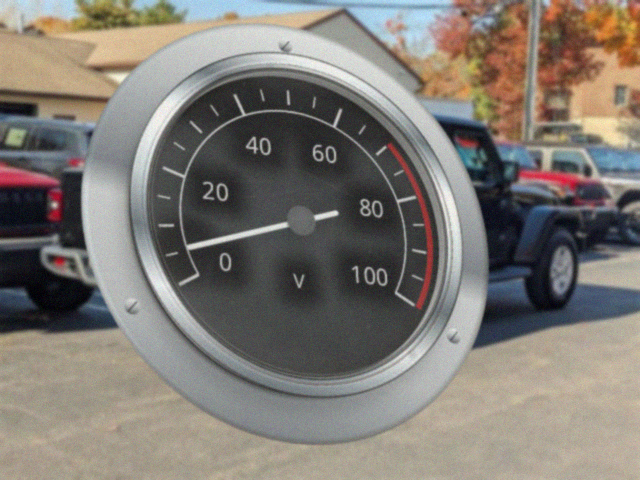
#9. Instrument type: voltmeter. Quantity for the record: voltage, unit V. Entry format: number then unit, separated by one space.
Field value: 5 V
